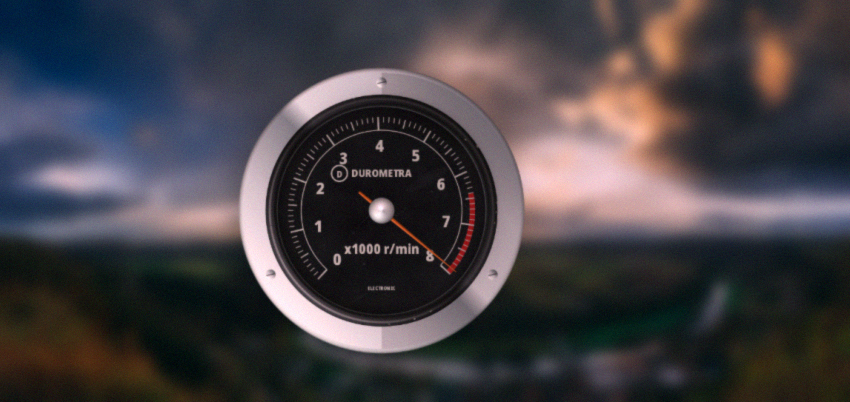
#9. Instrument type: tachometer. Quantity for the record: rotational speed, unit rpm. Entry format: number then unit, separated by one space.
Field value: 7900 rpm
